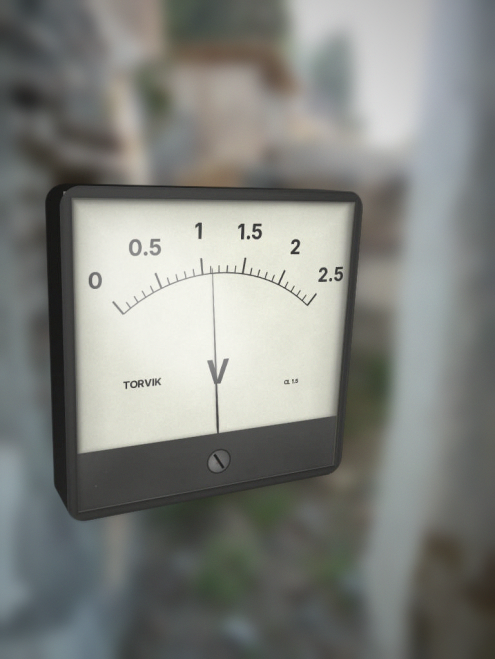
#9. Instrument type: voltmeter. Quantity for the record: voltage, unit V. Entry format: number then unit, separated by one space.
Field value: 1.1 V
